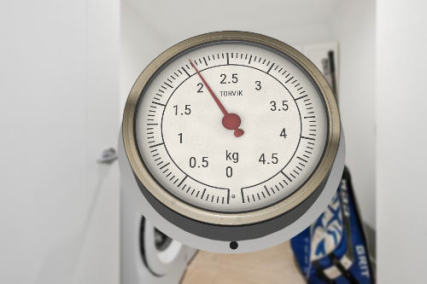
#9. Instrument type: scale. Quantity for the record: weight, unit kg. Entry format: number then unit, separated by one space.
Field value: 2.1 kg
